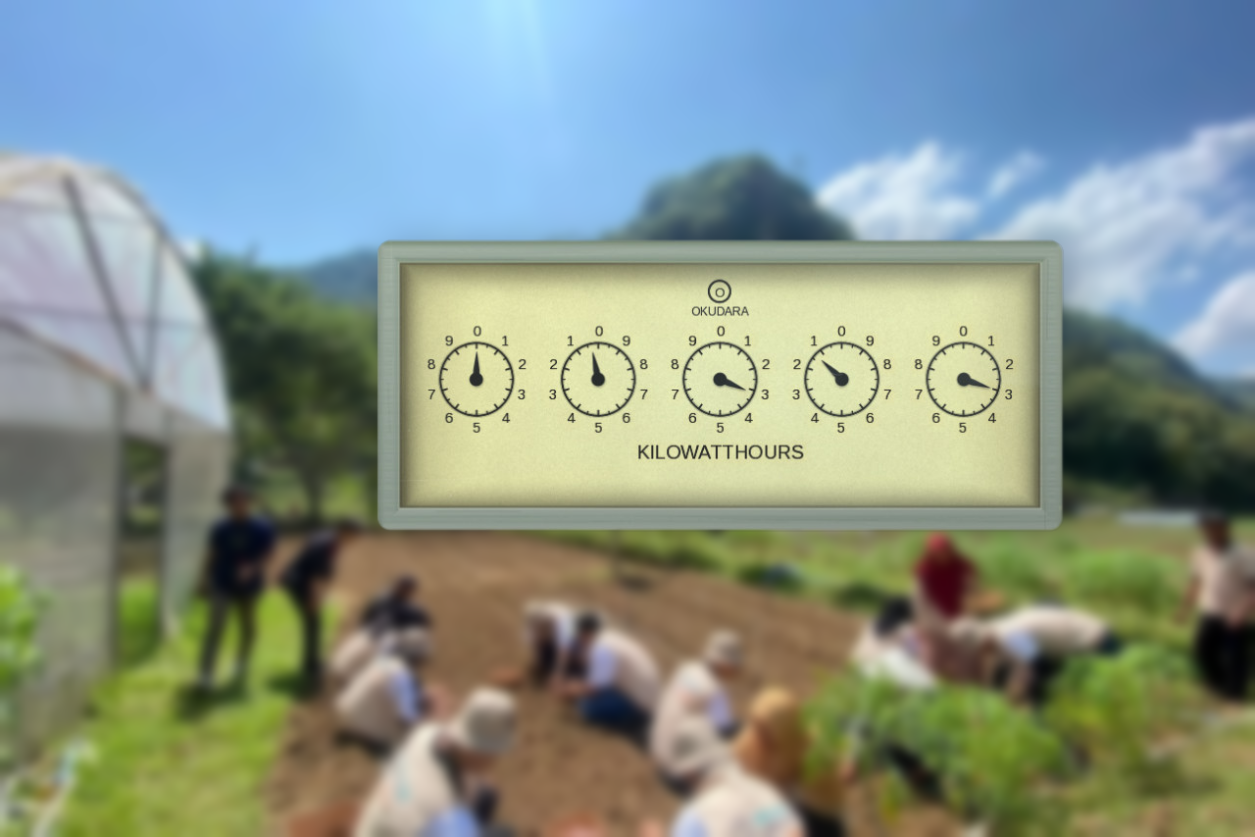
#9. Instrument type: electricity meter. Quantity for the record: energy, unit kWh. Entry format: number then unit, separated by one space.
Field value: 313 kWh
